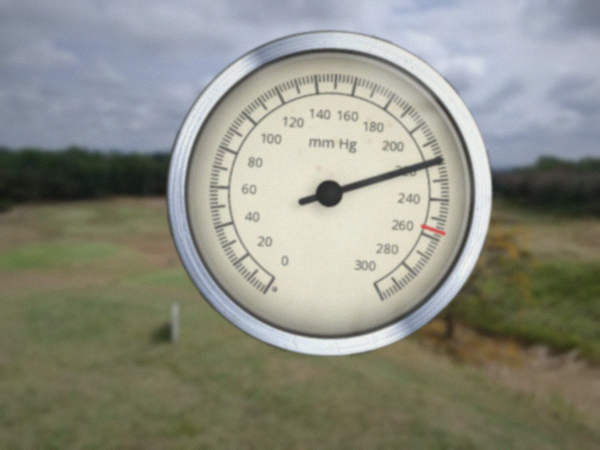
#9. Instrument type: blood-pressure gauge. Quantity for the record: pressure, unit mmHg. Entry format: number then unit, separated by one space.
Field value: 220 mmHg
